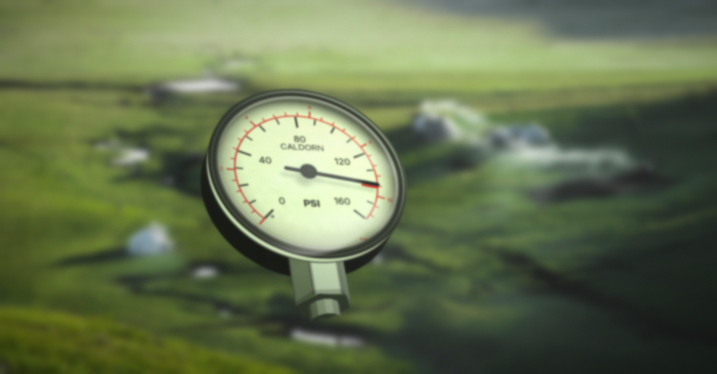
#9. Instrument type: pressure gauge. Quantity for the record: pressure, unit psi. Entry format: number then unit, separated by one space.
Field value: 140 psi
